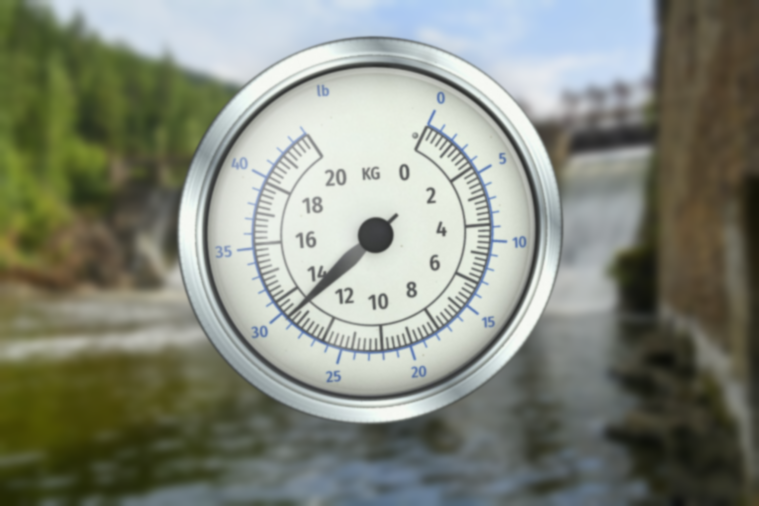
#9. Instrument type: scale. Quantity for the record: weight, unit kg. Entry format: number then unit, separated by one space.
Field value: 13.4 kg
